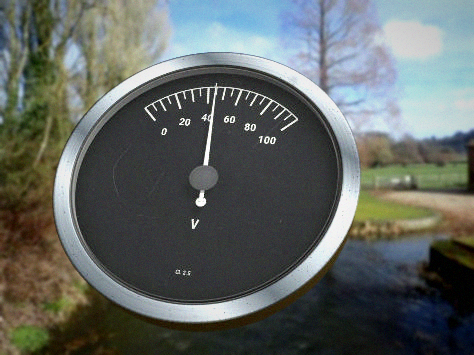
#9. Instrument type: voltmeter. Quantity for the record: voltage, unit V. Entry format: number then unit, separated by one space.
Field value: 45 V
